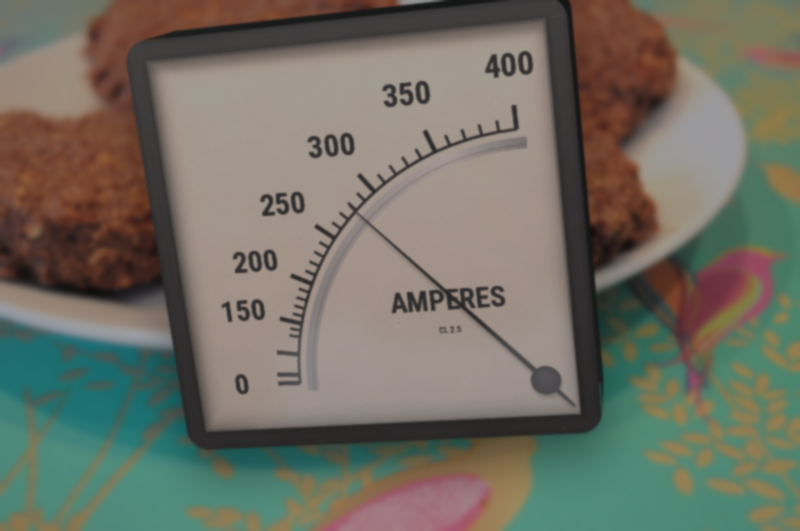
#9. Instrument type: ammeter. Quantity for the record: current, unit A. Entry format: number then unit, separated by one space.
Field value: 280 A
